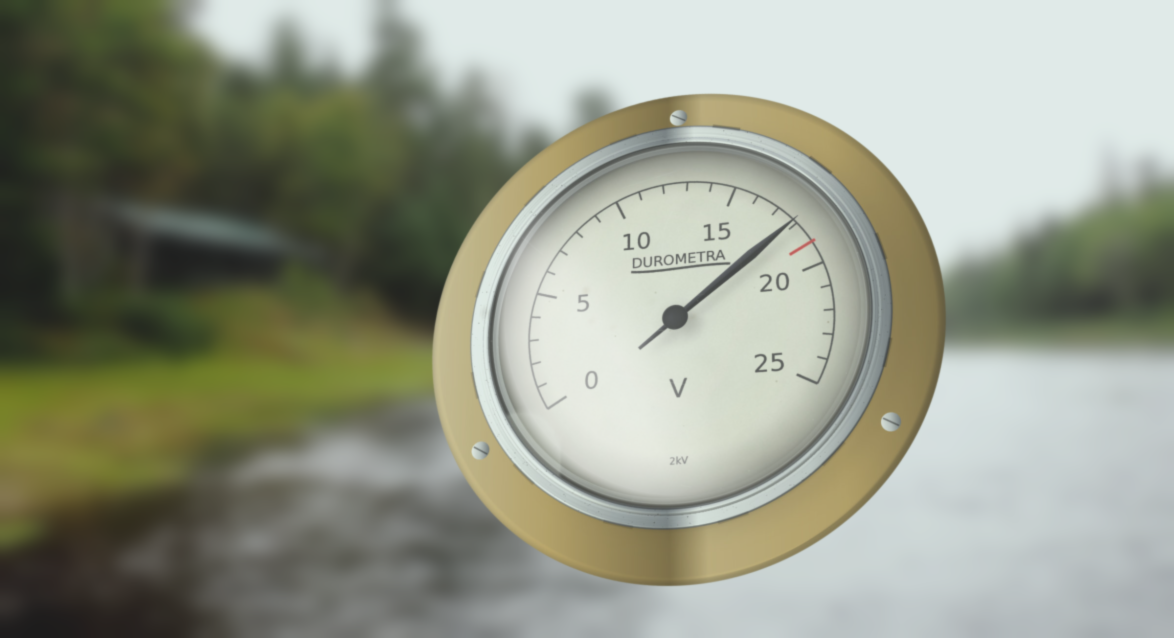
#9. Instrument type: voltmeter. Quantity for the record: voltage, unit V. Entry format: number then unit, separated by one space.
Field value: 18 V
